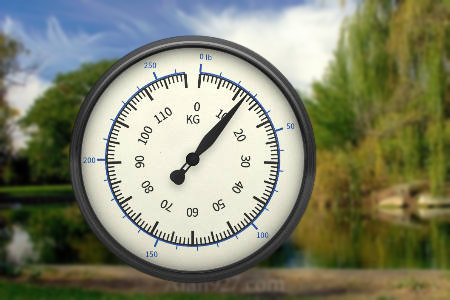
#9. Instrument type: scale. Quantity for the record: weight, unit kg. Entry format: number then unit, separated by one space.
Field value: 12 kg
